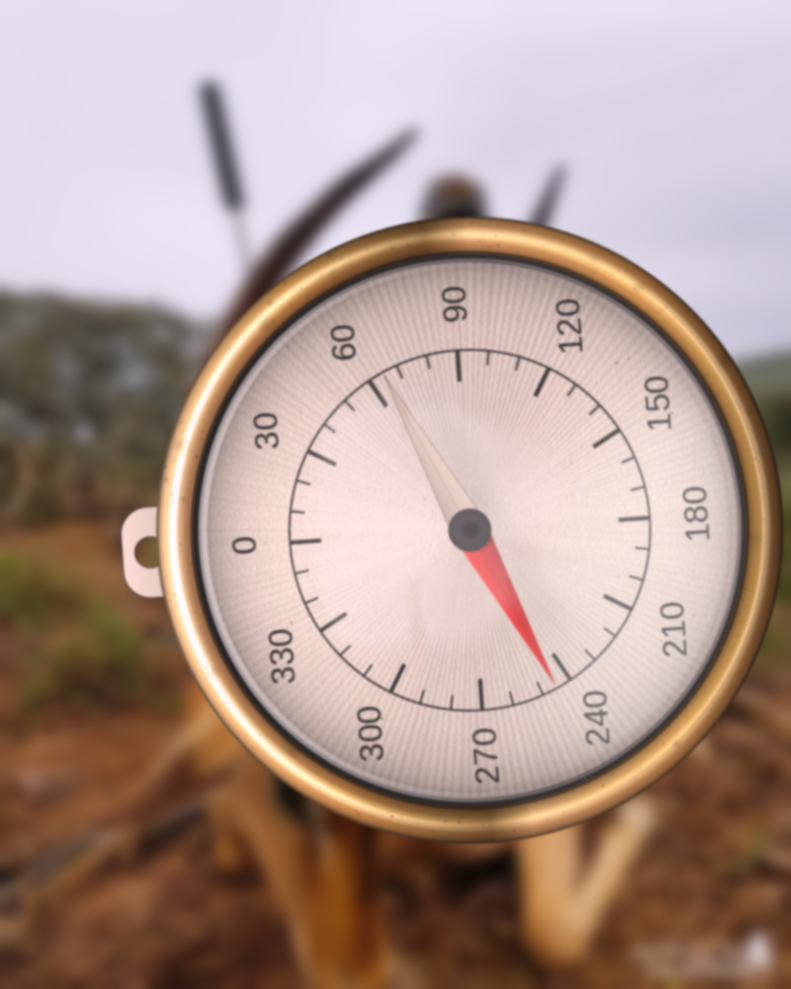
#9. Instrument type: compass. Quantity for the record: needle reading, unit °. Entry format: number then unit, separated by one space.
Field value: 245 °
